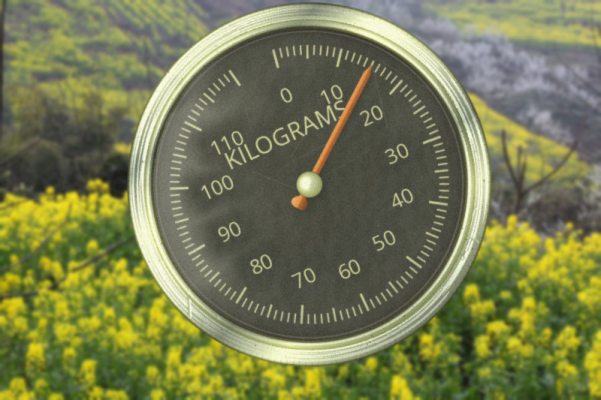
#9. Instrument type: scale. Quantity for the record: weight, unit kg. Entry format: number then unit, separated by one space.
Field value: 15 kg
